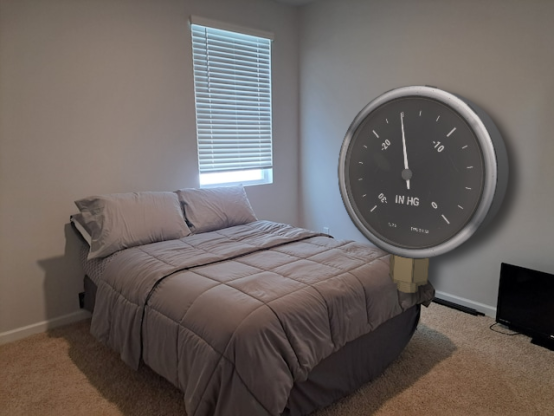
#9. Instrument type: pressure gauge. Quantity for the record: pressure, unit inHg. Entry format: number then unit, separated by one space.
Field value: -16 inHg
